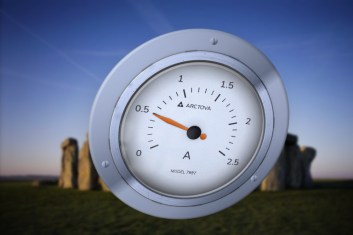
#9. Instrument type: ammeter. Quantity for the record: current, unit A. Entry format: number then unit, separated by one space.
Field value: 0.5 A
